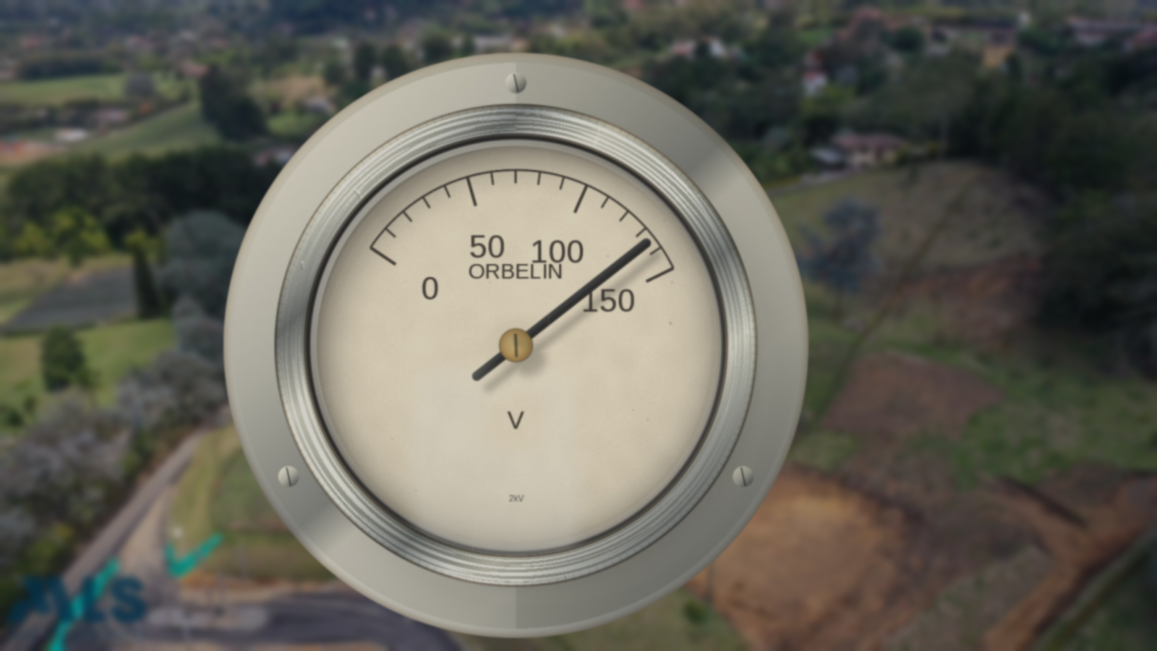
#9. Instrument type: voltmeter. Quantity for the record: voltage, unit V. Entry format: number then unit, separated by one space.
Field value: 135 V
